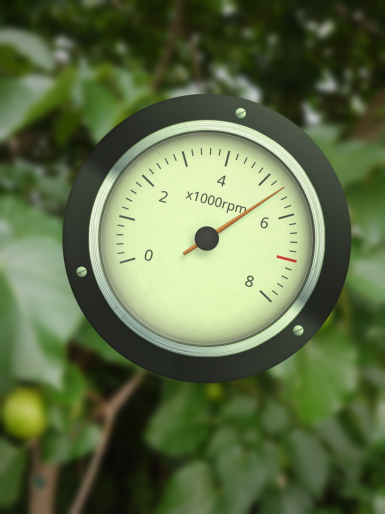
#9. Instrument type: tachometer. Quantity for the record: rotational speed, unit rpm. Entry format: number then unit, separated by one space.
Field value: 5400 rpm
